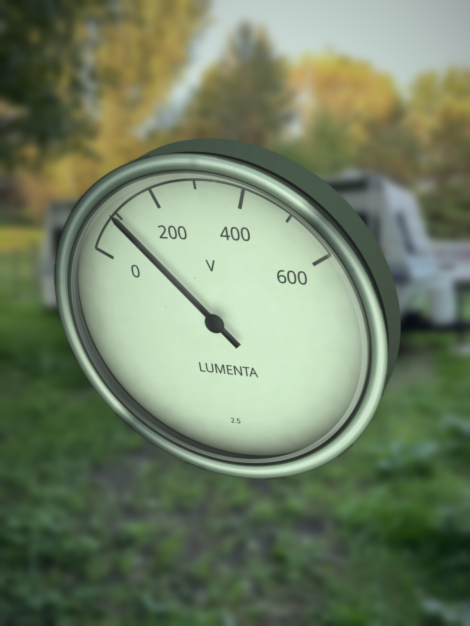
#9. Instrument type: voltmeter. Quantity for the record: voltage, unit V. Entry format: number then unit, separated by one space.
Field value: 100 V
